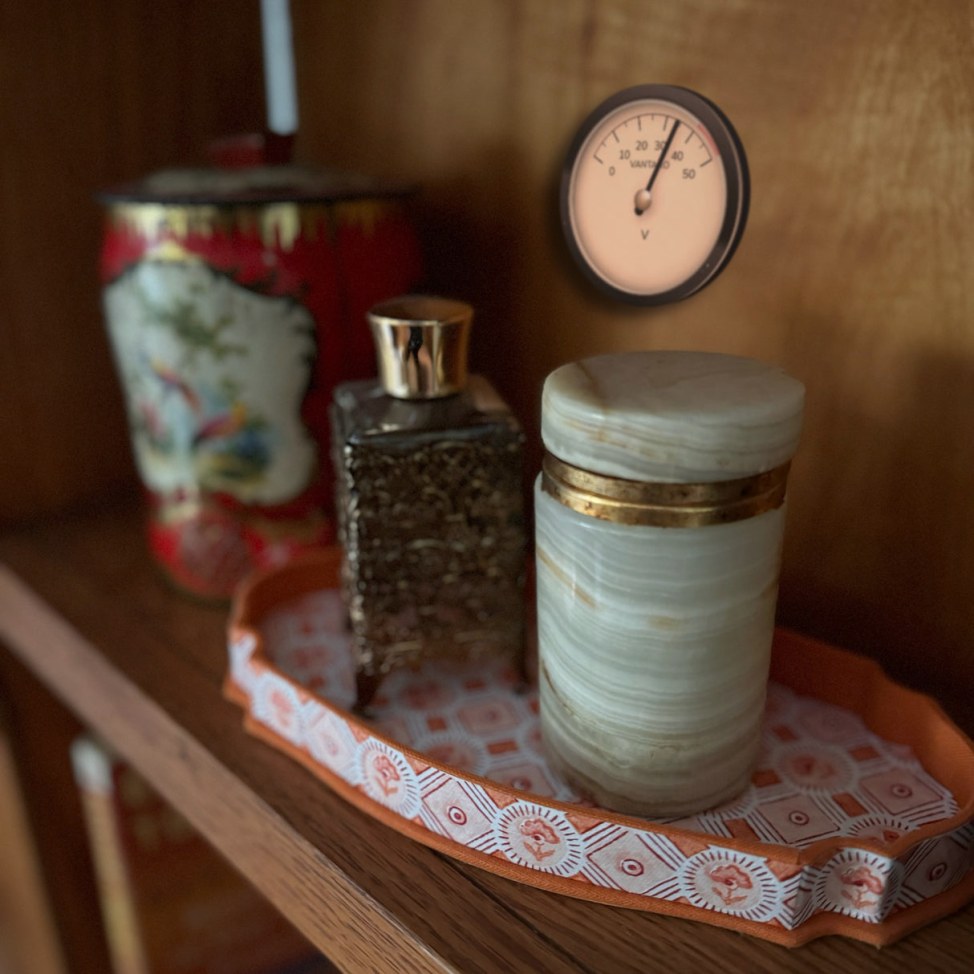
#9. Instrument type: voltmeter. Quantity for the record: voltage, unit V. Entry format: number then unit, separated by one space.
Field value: 35 V
